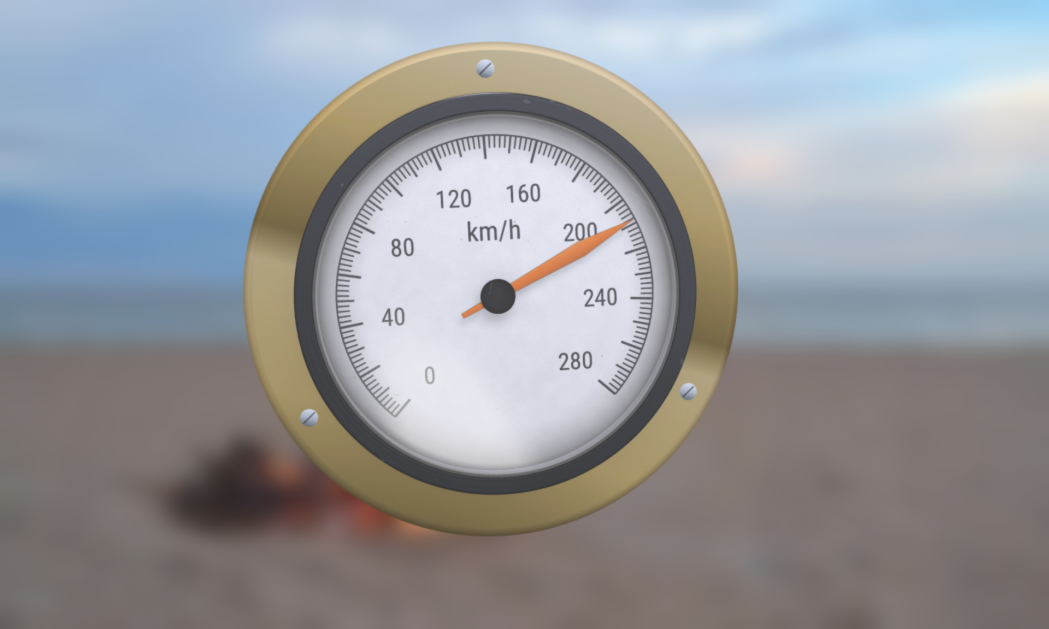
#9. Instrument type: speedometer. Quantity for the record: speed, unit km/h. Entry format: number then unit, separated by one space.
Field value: 208 km/h
